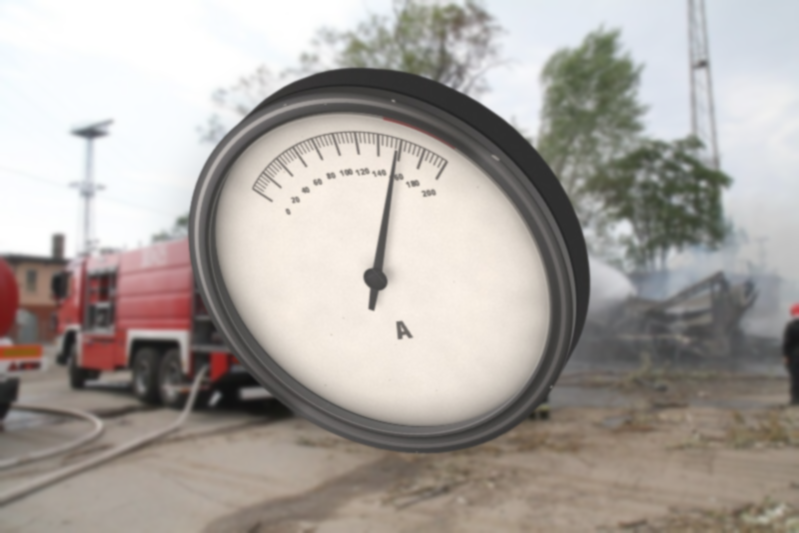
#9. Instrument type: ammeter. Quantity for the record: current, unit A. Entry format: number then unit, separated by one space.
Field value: 160 A
